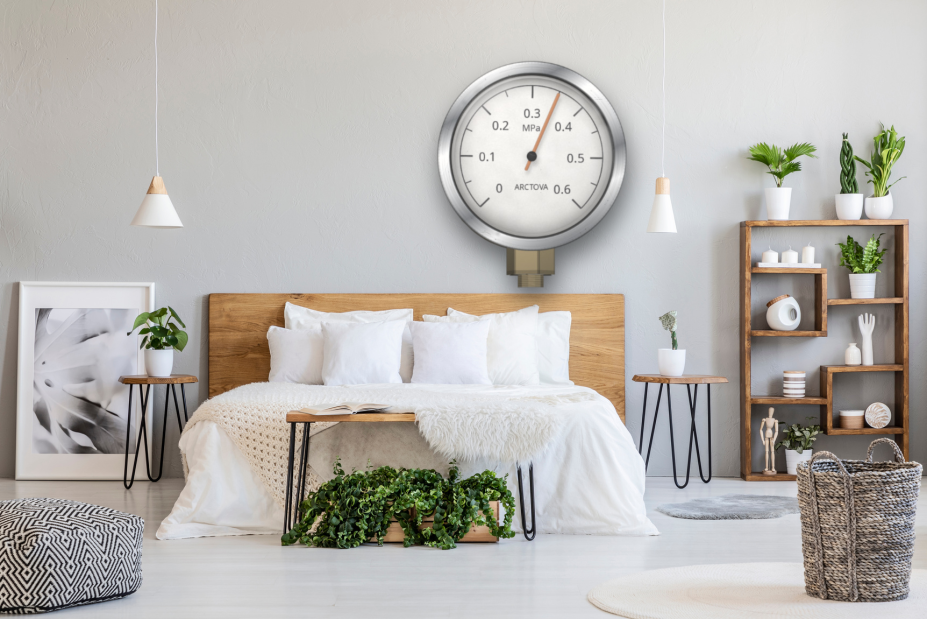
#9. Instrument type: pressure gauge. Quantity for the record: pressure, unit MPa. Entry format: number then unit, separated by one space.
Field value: 0.35 MPa
